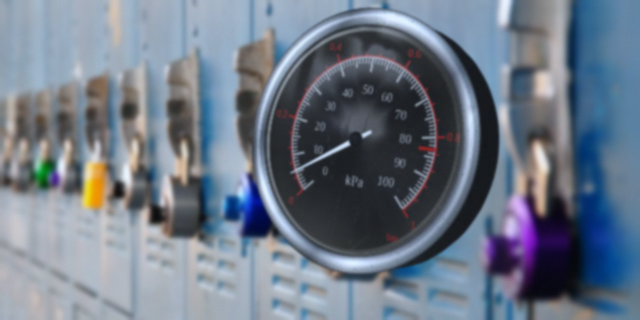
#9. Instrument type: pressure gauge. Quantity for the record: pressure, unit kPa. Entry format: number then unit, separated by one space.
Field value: 5 kPa
